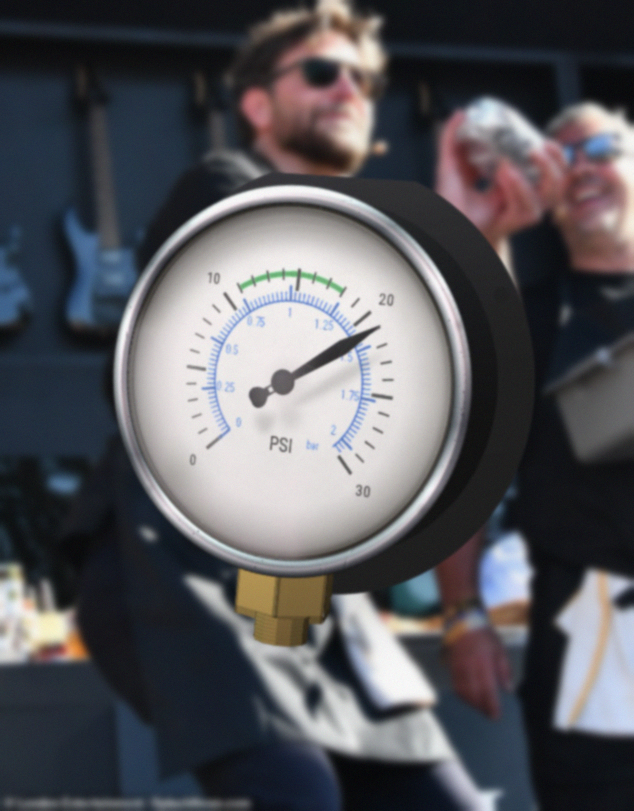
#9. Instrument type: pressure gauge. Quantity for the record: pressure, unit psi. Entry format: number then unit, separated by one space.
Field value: 21 psi
